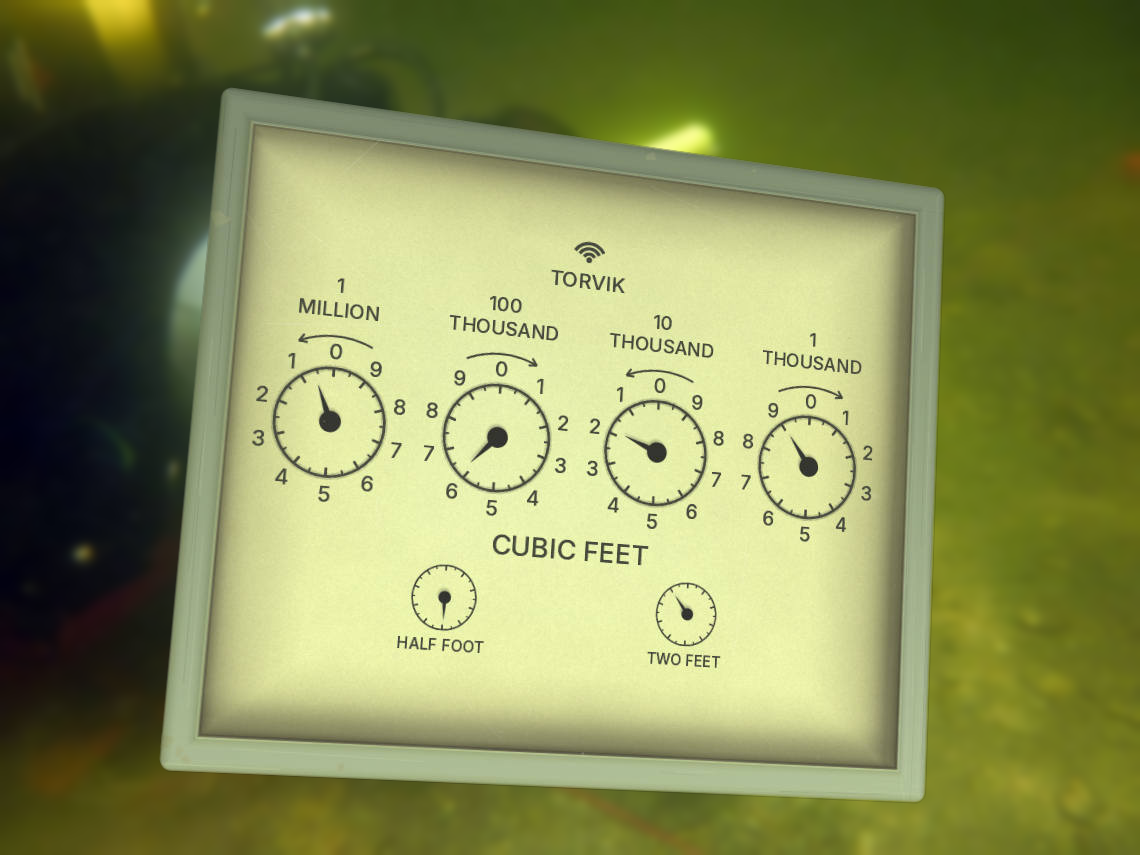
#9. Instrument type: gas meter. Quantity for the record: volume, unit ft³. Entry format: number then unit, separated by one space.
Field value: 61900 ft³
